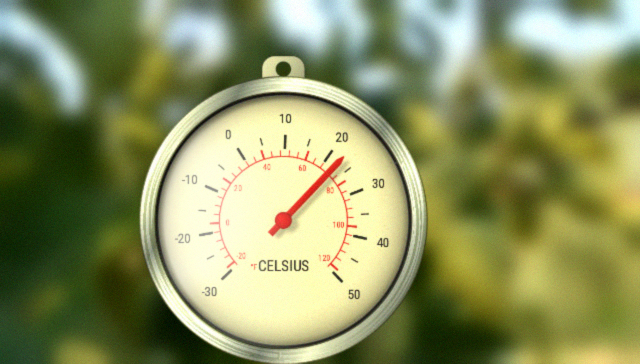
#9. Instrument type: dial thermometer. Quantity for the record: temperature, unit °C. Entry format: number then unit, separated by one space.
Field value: 22.5 °C
